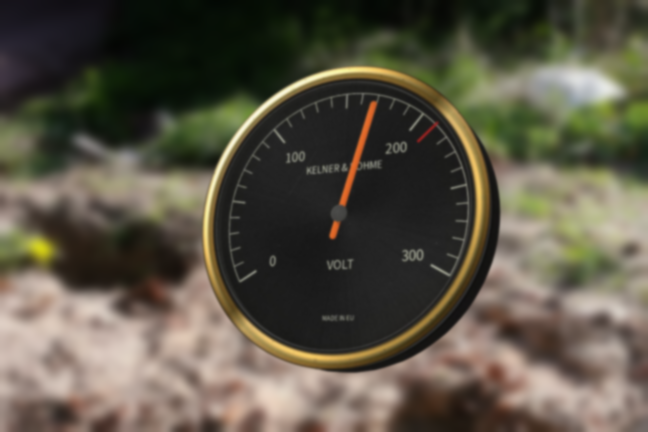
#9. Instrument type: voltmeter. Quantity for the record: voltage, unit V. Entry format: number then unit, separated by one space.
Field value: 170 V
